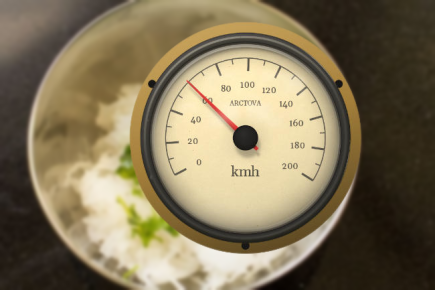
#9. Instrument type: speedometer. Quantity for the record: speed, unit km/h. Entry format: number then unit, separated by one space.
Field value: 60 km/h
